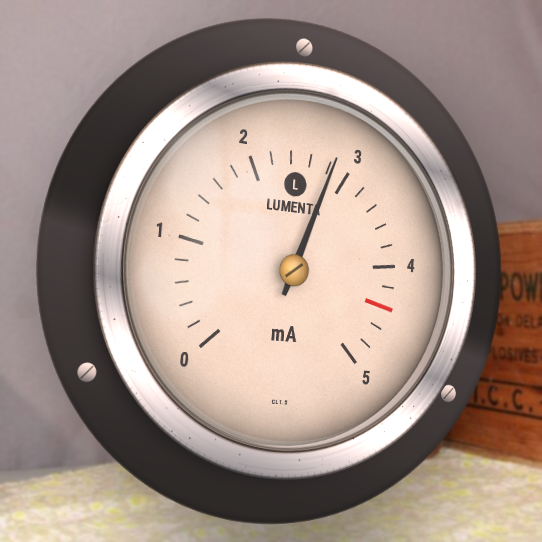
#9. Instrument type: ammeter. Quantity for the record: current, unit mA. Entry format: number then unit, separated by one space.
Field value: 2.8 mA
